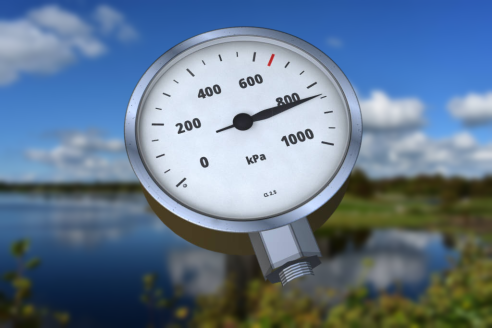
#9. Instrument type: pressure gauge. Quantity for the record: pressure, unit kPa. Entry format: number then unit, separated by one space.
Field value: 850 kPa
